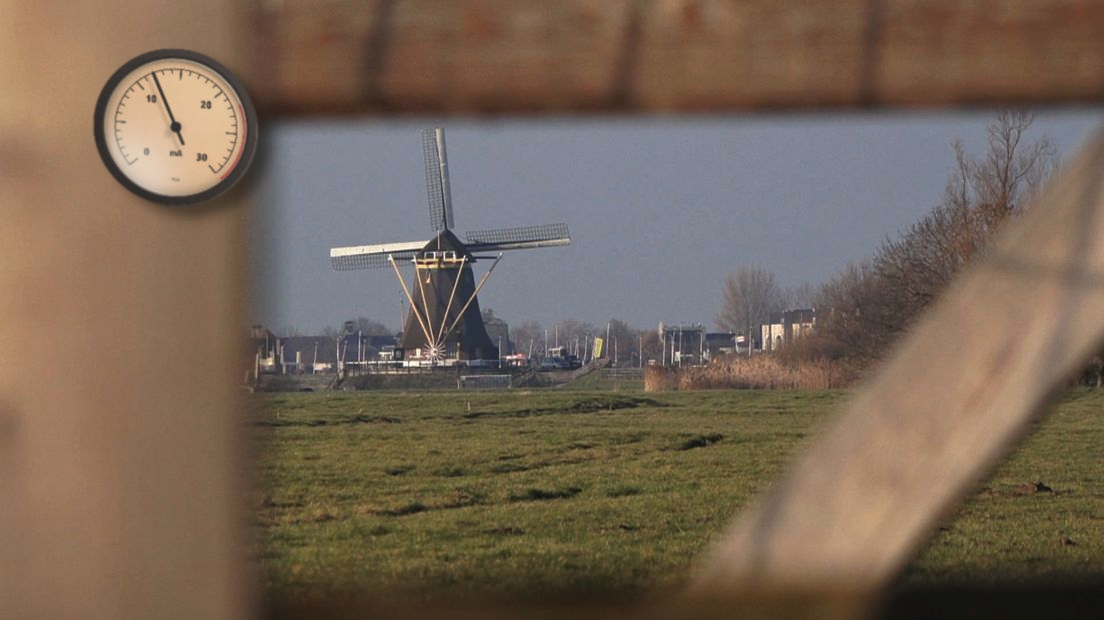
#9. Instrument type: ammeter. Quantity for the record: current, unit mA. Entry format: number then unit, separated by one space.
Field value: 12 mA
